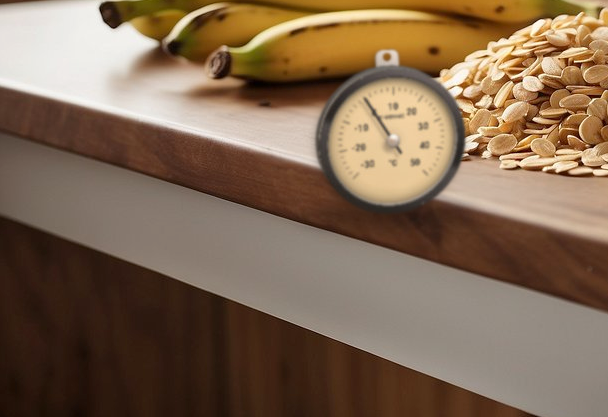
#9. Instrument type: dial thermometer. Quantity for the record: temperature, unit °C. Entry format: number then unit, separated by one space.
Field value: 0 °C
